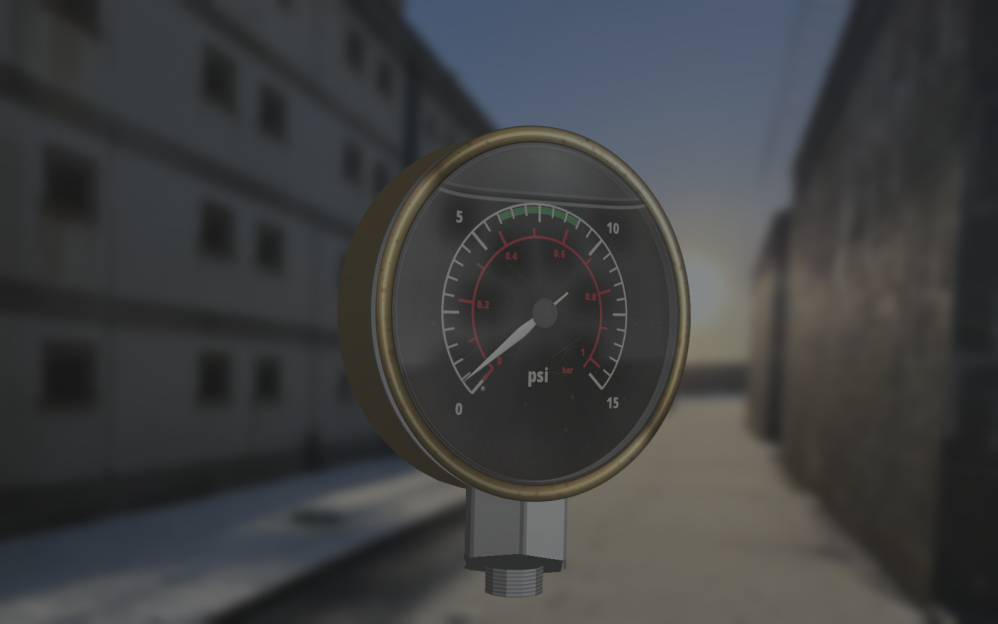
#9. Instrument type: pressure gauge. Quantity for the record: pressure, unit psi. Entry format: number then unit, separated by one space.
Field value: 0.5 psi
